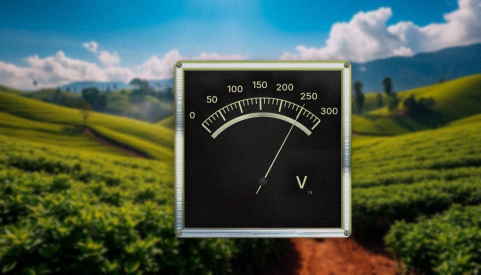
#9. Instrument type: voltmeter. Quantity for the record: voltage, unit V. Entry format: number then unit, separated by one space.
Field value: 250 V
